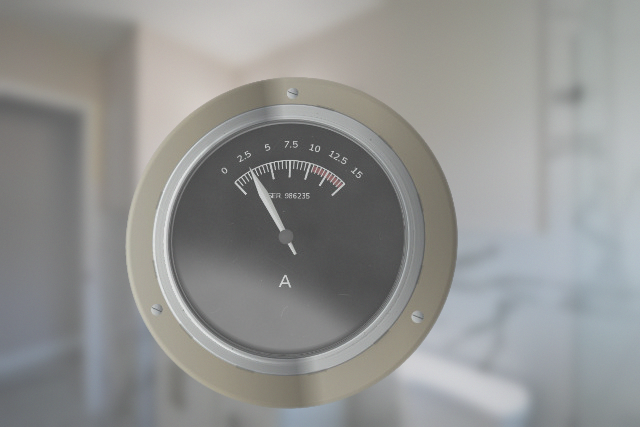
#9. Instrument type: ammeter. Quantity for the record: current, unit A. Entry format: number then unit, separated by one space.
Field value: 2.5 A
